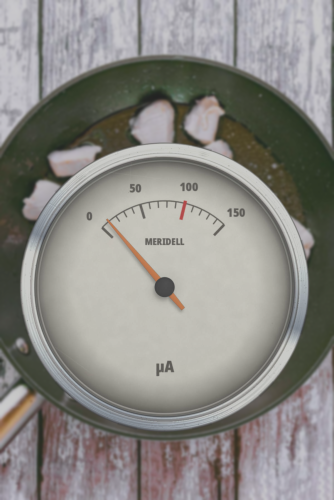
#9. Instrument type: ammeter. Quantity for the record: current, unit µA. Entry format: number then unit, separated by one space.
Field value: 10 µA
